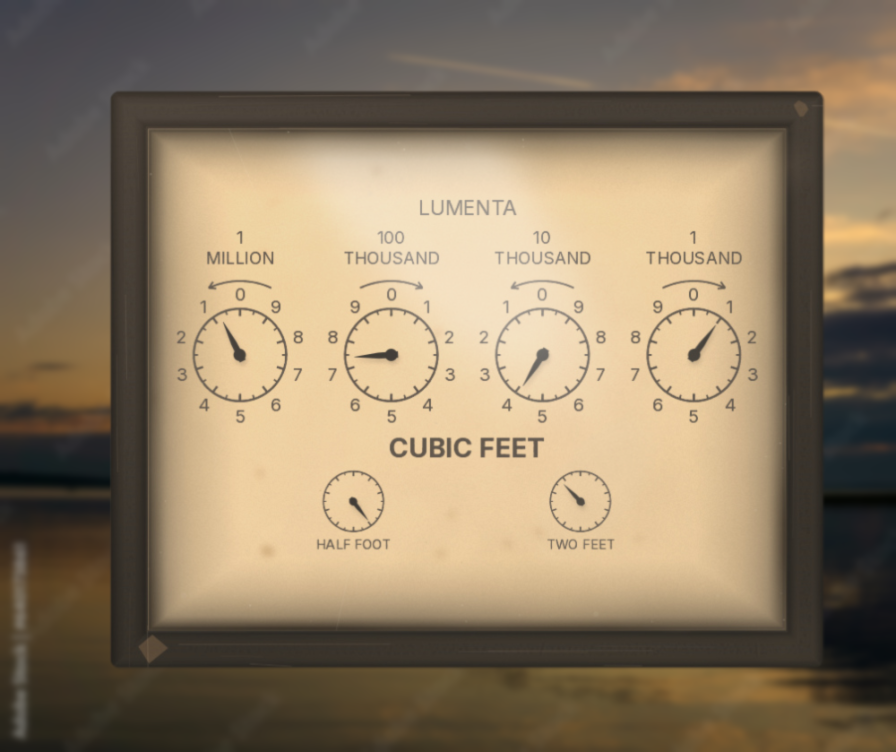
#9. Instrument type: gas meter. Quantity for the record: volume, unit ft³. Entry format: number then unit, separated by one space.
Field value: 74100 ft³
